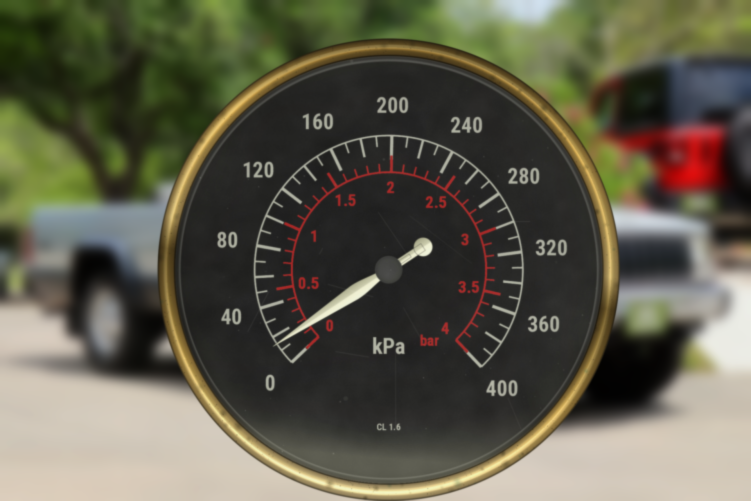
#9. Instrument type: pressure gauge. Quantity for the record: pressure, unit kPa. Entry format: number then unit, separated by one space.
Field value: 15 kPa
